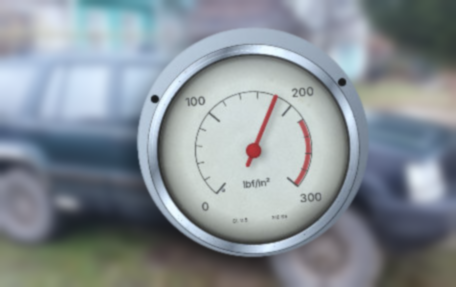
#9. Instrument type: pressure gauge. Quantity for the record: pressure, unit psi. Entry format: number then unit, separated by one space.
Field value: 180 psi
